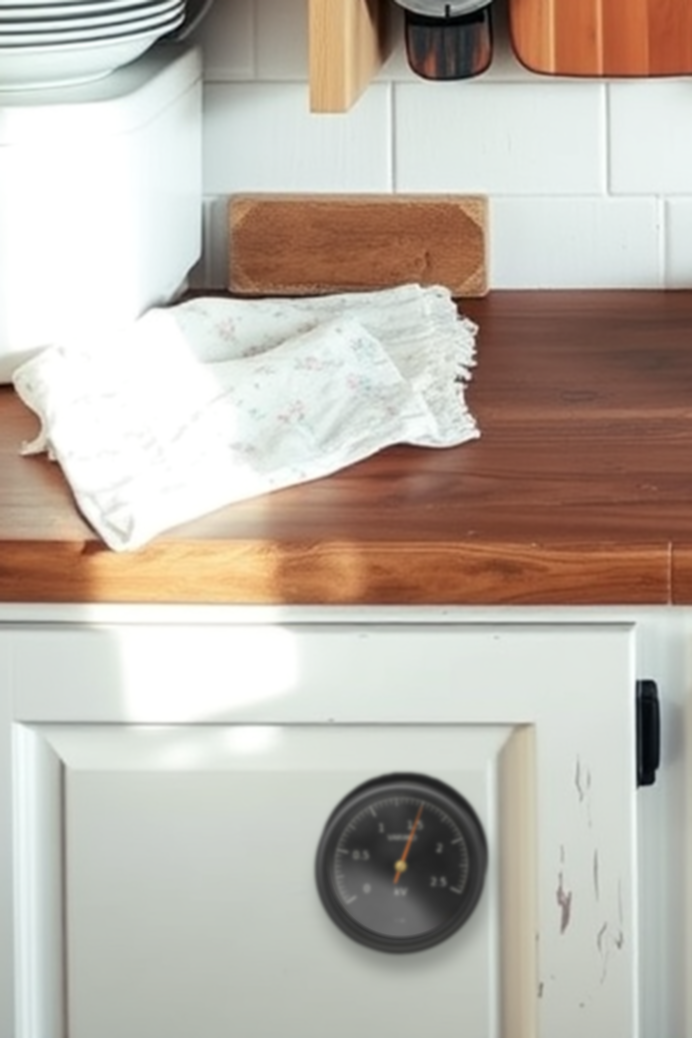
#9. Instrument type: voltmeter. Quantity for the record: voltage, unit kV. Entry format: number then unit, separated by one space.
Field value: 1.5 kV
